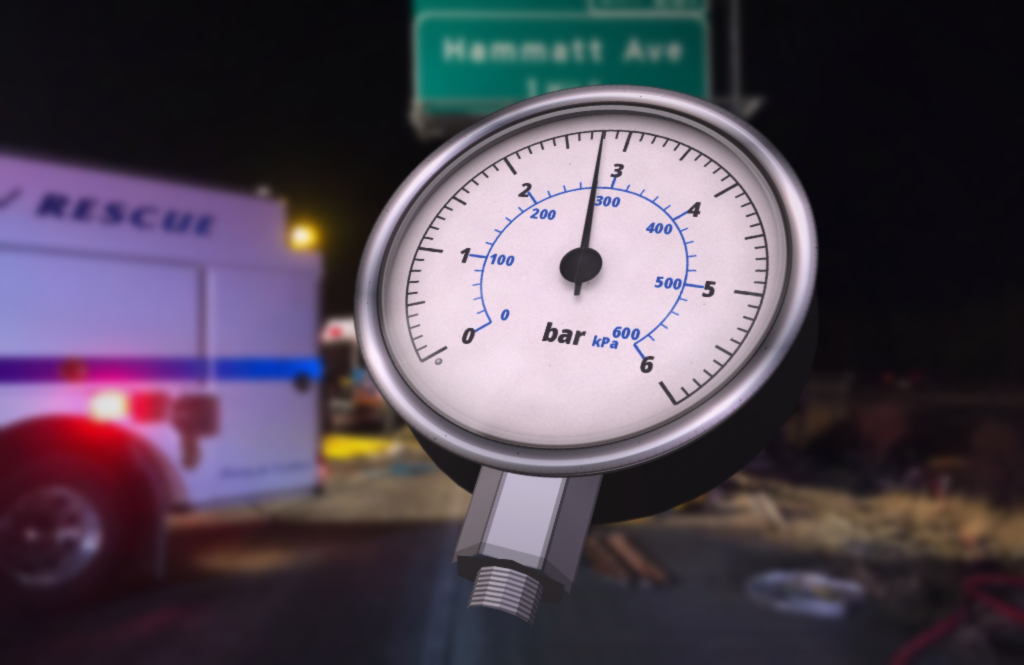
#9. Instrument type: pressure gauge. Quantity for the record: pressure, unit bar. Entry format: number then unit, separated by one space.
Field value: 2.8 bar
